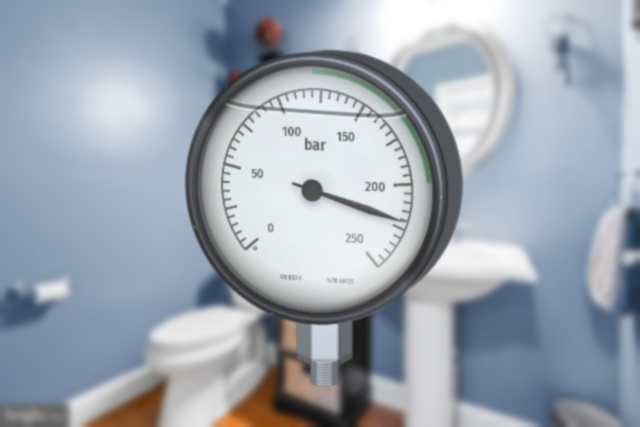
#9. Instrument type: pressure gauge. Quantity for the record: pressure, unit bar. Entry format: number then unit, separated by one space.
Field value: 220 bar
